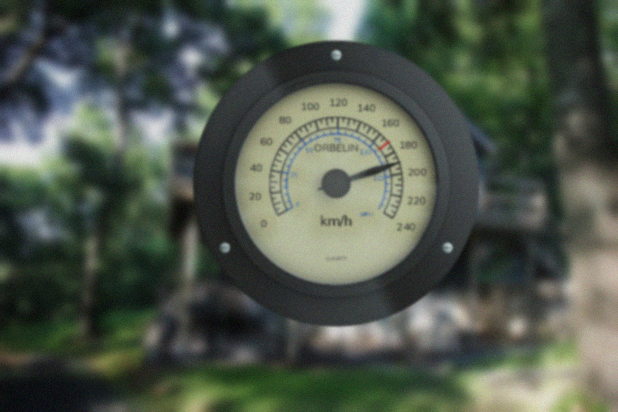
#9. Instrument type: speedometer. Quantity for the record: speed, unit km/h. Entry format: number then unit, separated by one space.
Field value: 190 km/h
